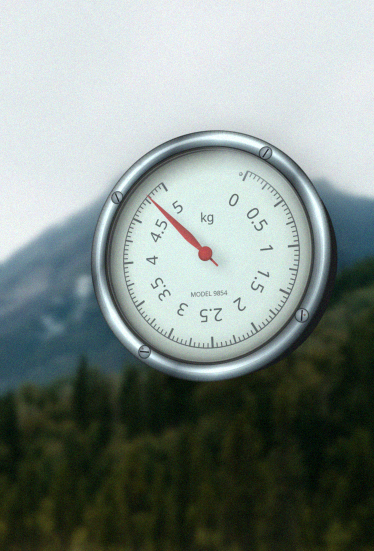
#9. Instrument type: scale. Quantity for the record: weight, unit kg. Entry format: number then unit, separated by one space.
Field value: 4.8 kg
